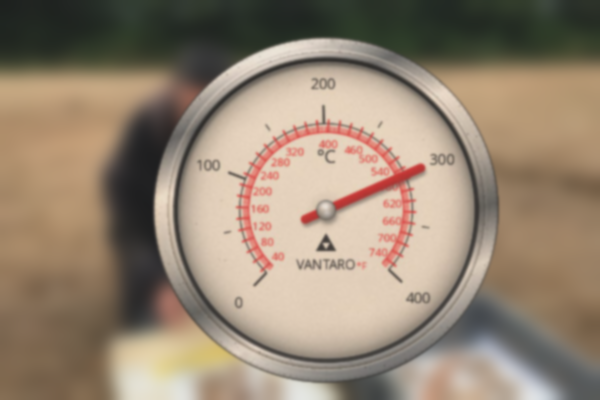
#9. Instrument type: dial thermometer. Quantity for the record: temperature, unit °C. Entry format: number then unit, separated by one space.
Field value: 300 °C
